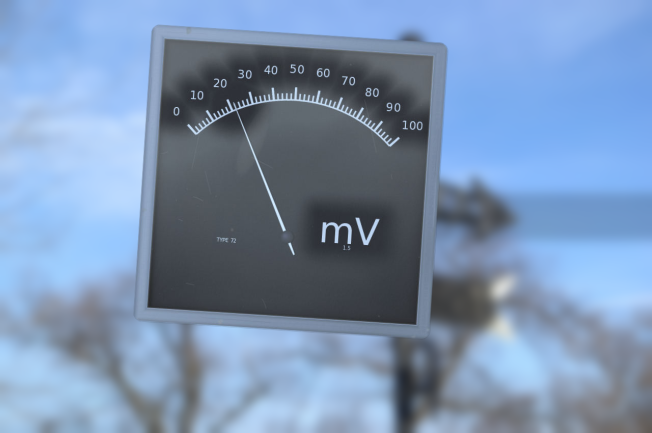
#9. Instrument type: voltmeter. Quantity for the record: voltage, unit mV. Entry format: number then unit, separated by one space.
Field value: 22 mV
